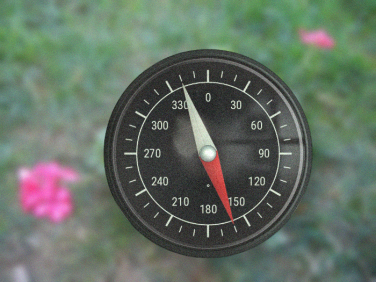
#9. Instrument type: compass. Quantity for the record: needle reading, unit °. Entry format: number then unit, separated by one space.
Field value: 160 °
